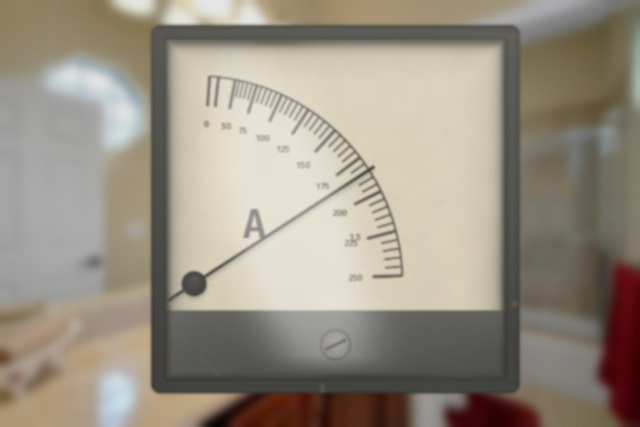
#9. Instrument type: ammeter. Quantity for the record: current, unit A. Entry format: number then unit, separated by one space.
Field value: 185 A
